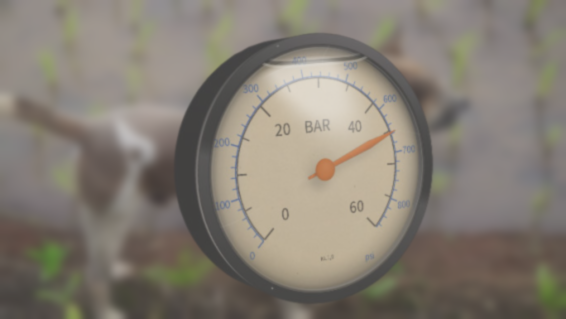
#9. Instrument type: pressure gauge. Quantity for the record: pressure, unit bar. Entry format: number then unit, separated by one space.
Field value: 45 bar
